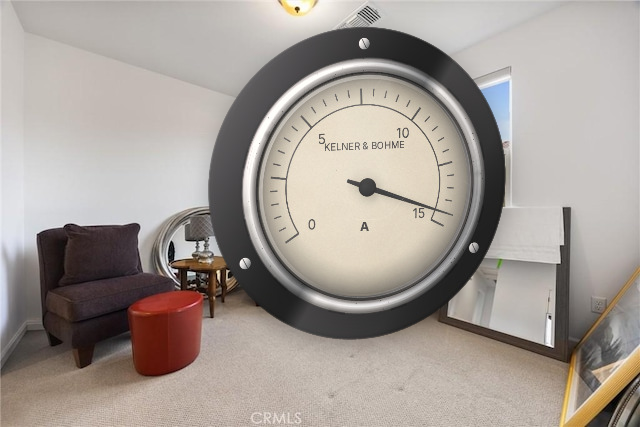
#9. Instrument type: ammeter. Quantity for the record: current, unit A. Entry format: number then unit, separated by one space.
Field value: 14.5 A
